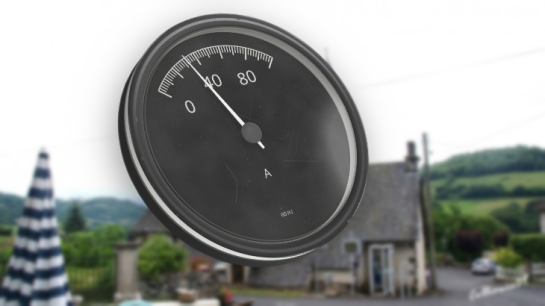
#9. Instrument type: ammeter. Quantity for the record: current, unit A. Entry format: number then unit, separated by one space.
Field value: 30 A
